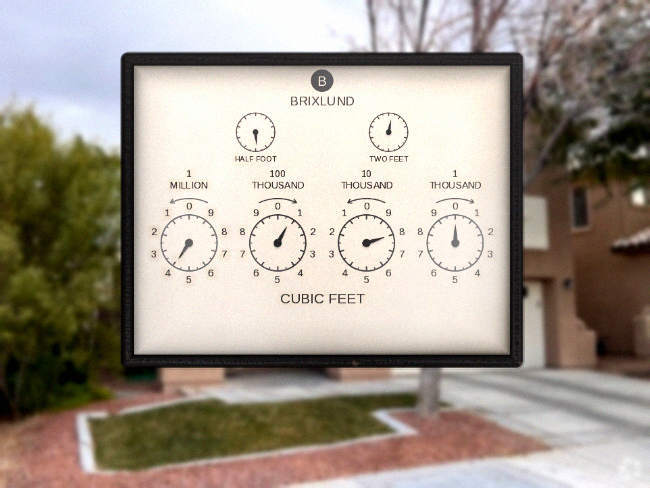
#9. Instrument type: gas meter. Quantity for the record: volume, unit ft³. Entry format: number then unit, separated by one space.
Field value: 408000 ft³
